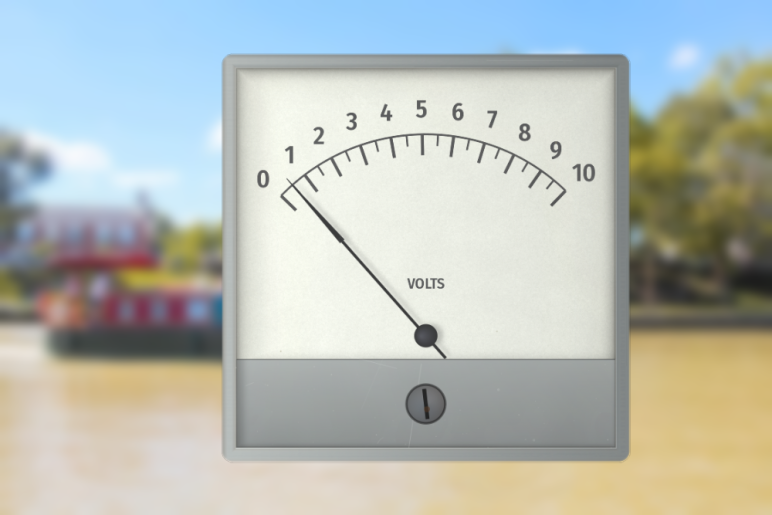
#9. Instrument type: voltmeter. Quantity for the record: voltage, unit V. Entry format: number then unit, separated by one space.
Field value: 0.5 V
